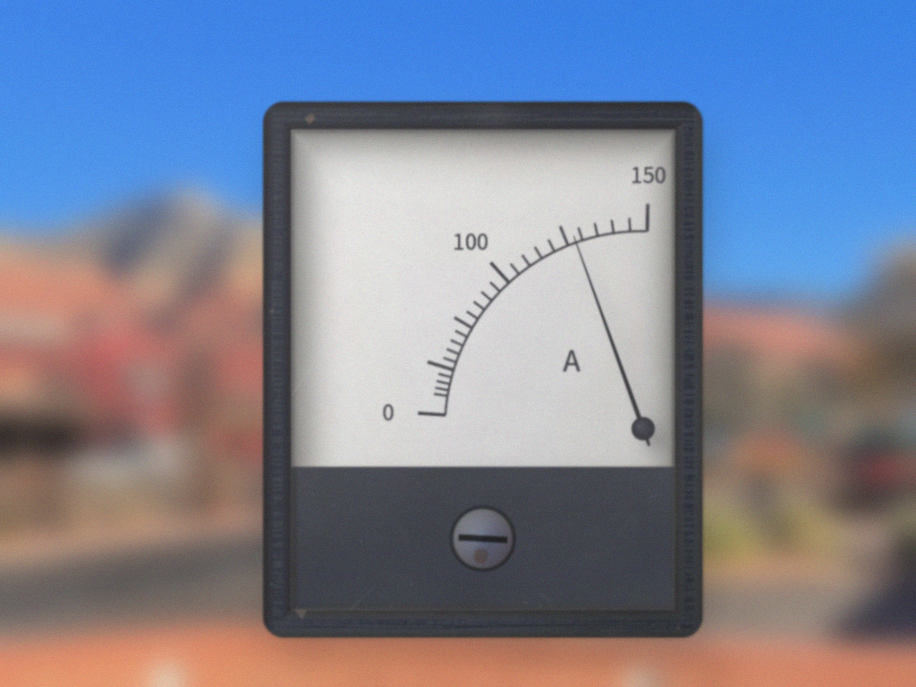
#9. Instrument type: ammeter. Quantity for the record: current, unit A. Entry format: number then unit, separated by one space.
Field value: 127.5 A
